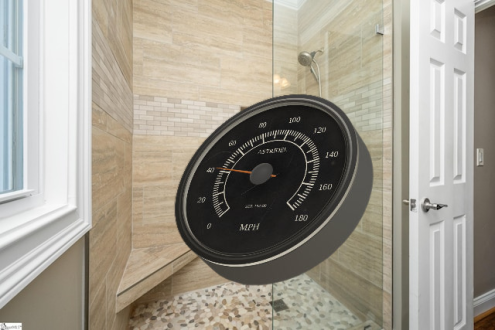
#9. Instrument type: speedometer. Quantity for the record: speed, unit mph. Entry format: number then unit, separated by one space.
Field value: 40 mph
